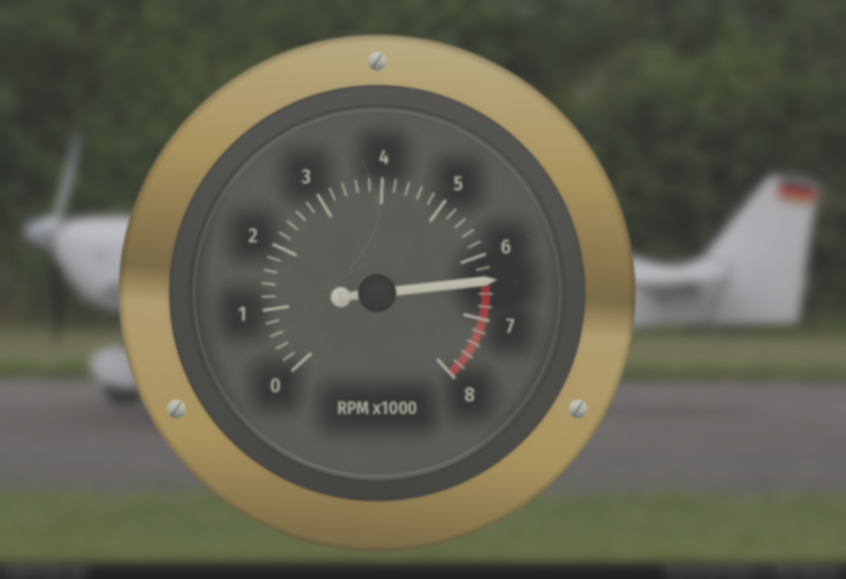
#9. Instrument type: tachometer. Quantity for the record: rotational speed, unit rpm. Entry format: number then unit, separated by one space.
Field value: 6400 rpm
